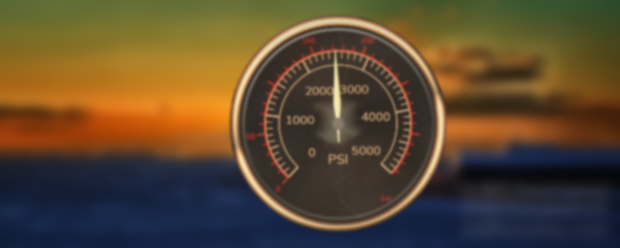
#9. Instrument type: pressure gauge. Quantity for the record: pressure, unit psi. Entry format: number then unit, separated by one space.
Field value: 2500 psi
